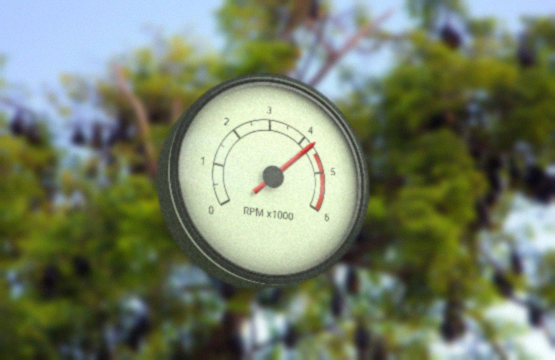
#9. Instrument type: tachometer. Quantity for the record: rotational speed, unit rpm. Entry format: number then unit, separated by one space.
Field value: 4250 rpm
